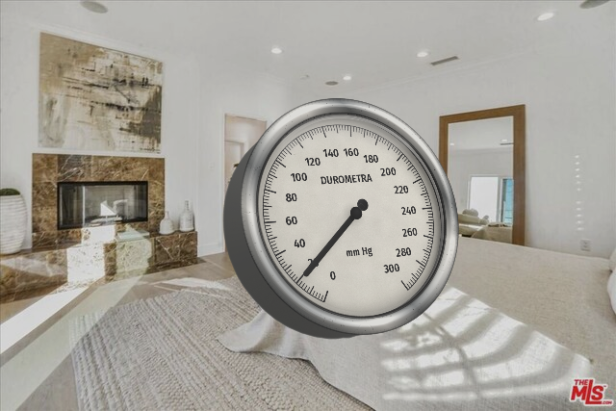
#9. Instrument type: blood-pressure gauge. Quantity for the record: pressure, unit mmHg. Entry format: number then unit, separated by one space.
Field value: 20 mmHg
